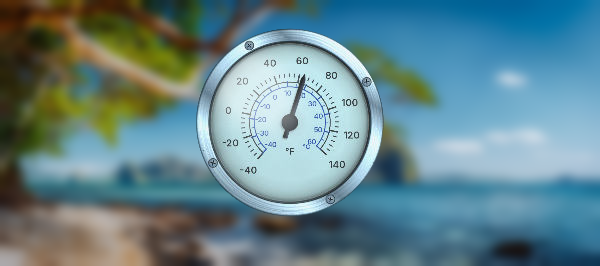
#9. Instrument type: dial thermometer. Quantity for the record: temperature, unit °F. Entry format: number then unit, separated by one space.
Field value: 64 °F
